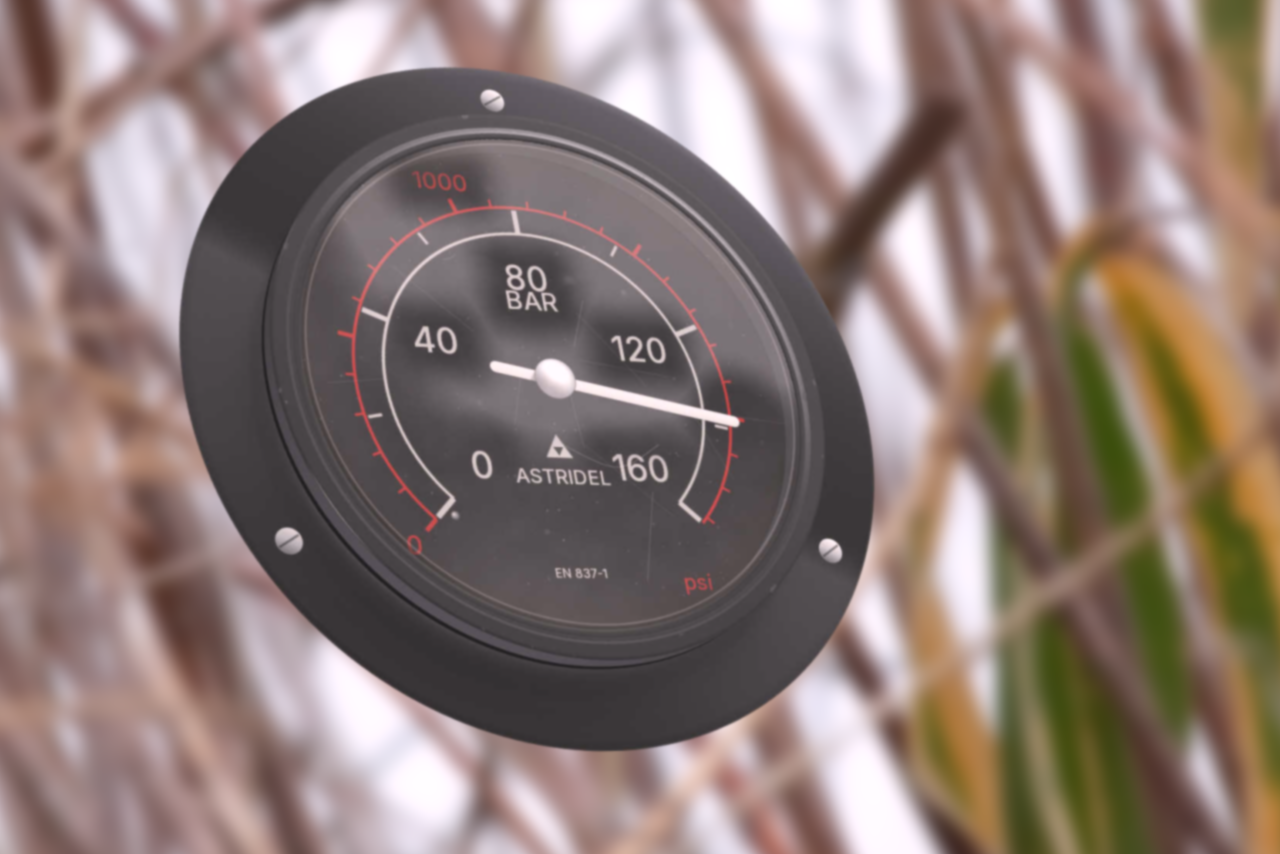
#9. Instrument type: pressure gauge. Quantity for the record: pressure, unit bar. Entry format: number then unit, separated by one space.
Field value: 140 bar
